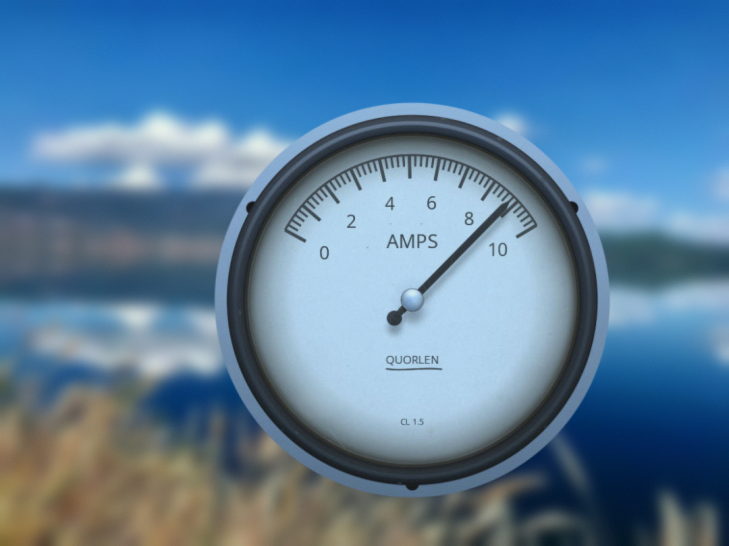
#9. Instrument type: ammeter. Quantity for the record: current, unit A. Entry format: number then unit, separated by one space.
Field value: 8.8 A
